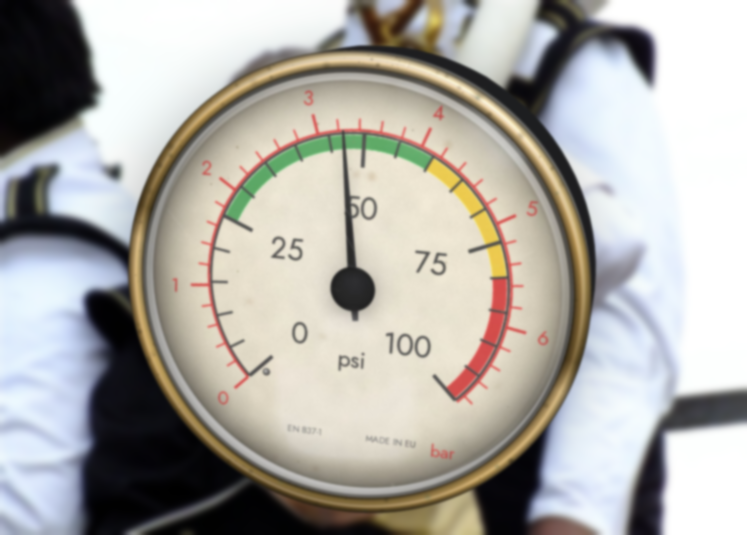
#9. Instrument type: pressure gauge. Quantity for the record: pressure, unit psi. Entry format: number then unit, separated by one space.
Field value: 47.5 psi
